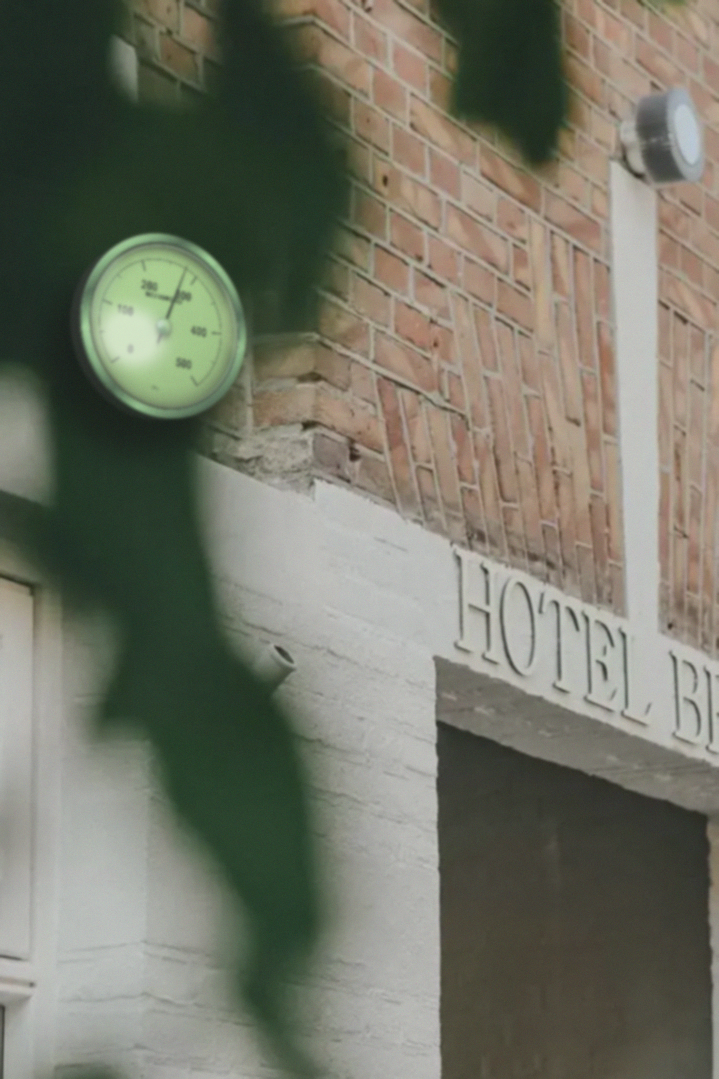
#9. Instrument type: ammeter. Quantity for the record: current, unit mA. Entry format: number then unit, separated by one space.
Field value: 275 mA
